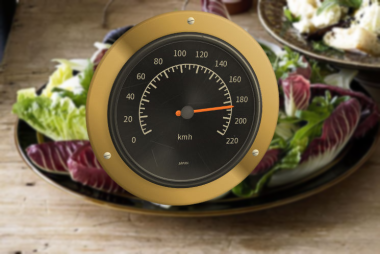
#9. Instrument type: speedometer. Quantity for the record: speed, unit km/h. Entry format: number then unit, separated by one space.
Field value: 185 km/h
